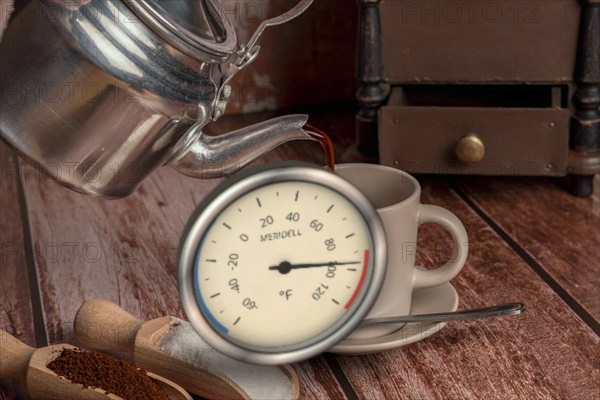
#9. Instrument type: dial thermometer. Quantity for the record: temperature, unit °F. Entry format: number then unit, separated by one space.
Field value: 95 °F
